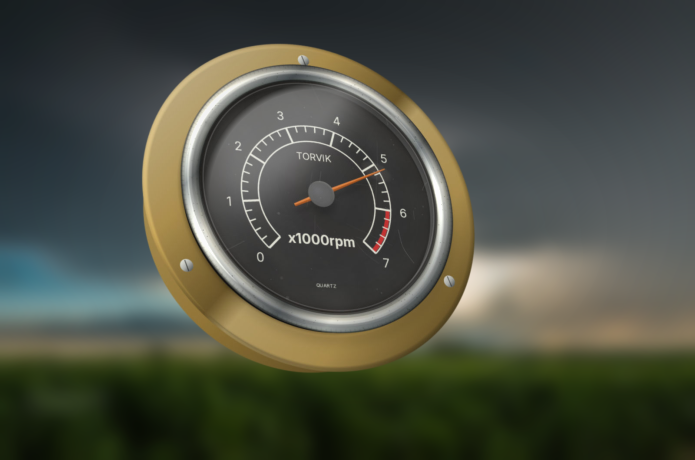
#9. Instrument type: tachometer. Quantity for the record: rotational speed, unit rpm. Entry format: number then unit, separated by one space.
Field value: 5200 rpm
